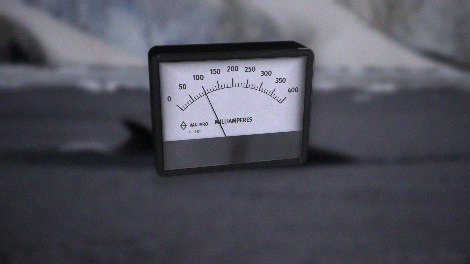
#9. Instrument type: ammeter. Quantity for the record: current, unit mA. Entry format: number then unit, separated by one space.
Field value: 100 mA
